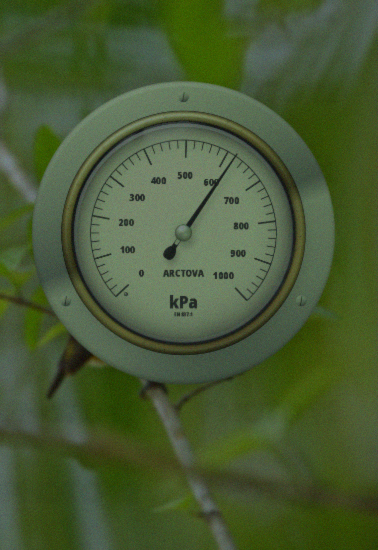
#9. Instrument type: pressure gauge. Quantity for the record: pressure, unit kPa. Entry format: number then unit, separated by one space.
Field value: 620 kPa
